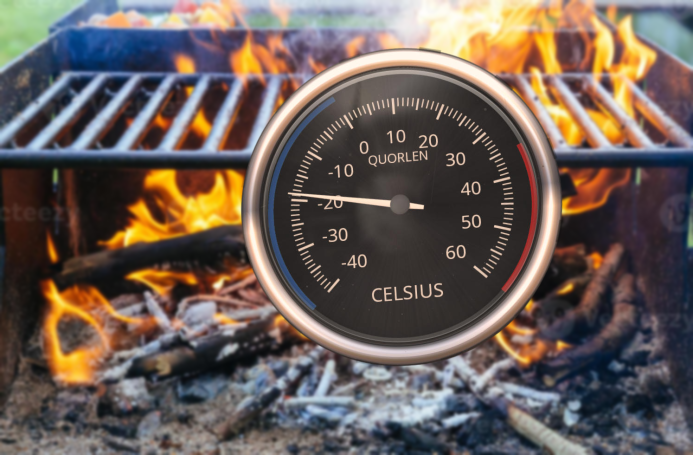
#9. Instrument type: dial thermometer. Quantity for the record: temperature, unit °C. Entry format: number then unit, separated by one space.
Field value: -19 °C
